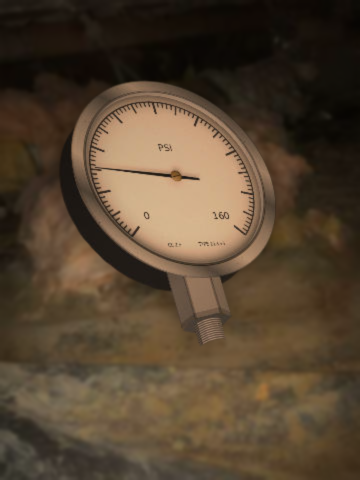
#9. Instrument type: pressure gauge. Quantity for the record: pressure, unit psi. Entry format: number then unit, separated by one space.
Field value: 30 psi
